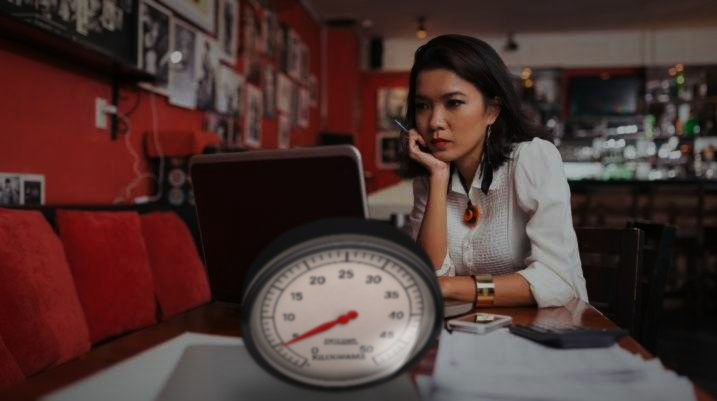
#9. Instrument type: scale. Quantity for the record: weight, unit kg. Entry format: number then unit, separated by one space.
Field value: 5 kg
